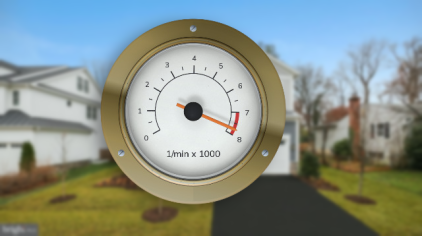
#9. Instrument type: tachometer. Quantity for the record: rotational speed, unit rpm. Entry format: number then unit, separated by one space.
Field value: 7750 rpm
